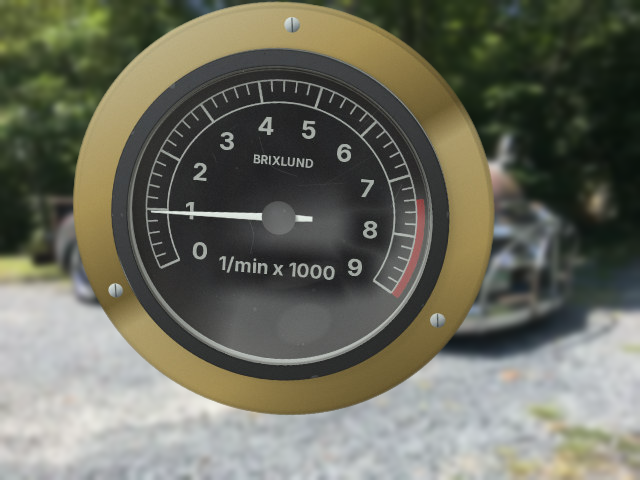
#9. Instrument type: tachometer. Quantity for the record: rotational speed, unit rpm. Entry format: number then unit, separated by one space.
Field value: 1000 rpm
